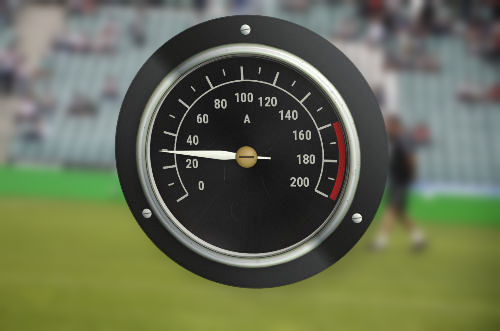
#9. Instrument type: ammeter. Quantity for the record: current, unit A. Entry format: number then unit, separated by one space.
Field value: 30 A
